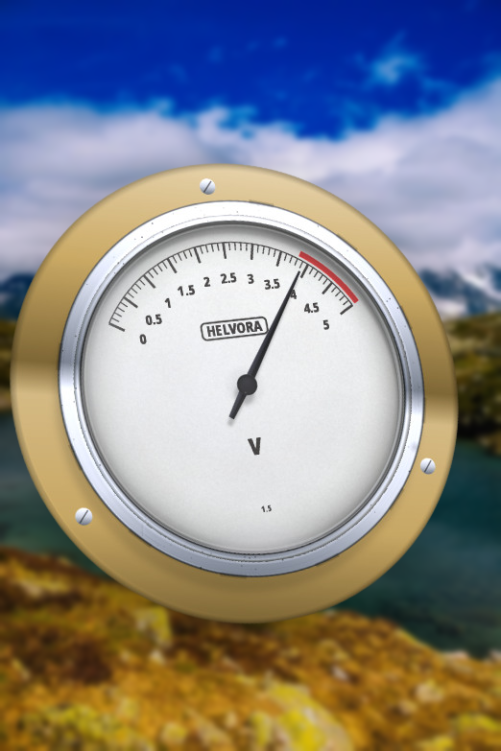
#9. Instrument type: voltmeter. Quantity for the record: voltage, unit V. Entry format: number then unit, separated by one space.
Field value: 3.9 V
